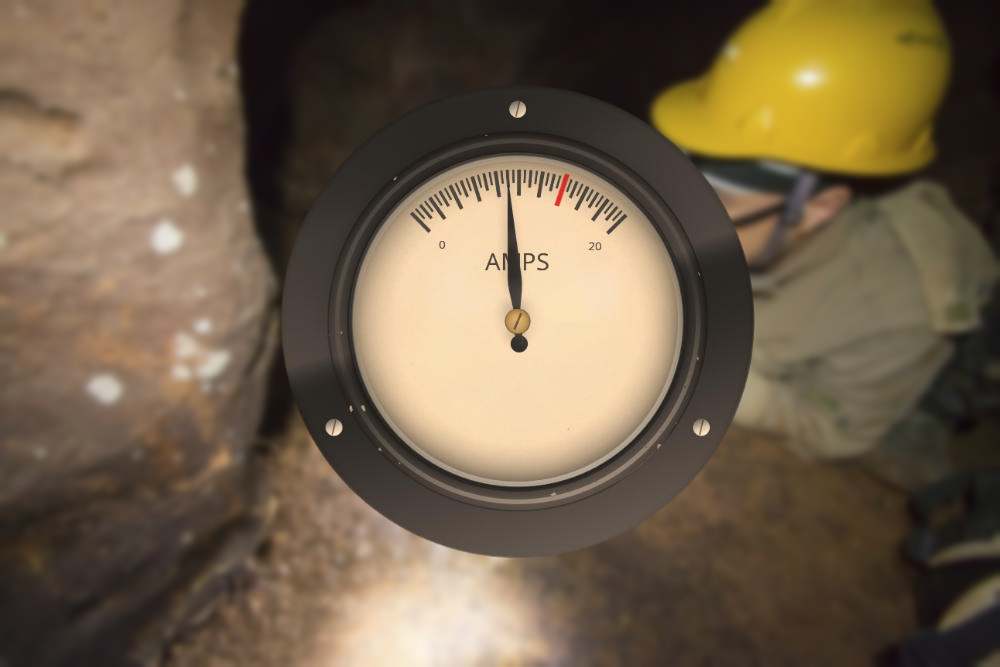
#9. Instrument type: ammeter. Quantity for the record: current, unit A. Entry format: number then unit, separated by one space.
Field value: 9 A
